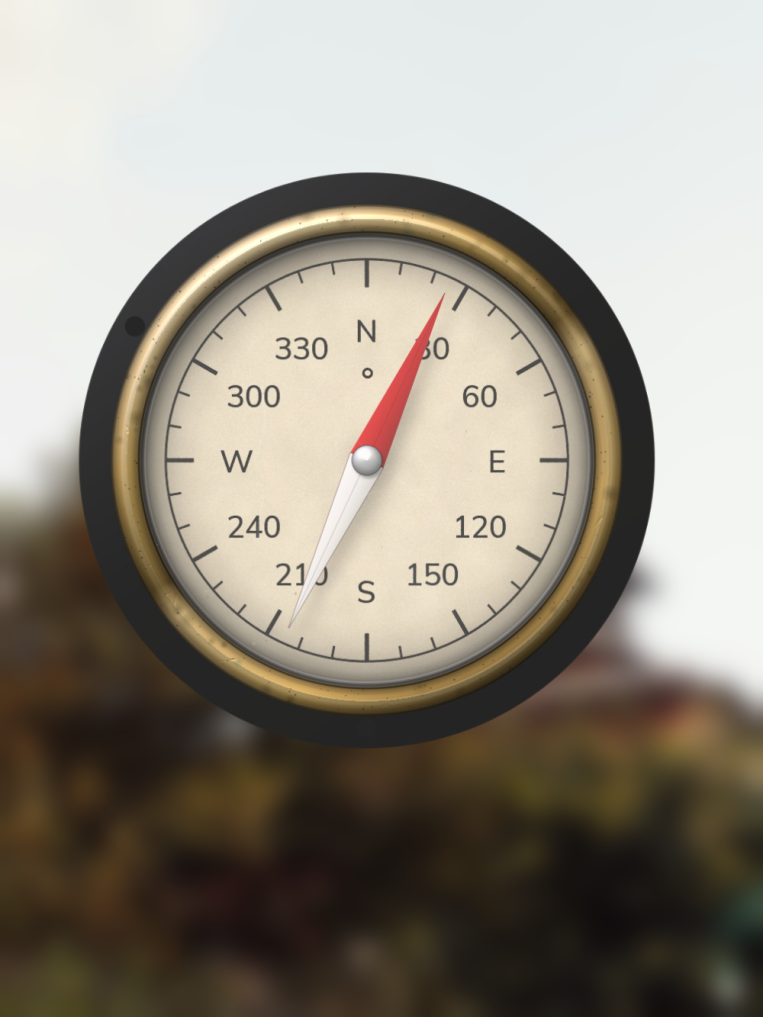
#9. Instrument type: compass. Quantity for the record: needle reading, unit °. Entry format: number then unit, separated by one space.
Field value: 25 °
